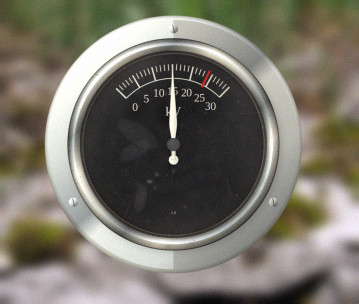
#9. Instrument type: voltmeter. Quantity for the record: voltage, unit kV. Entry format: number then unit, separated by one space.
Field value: 15 kV
